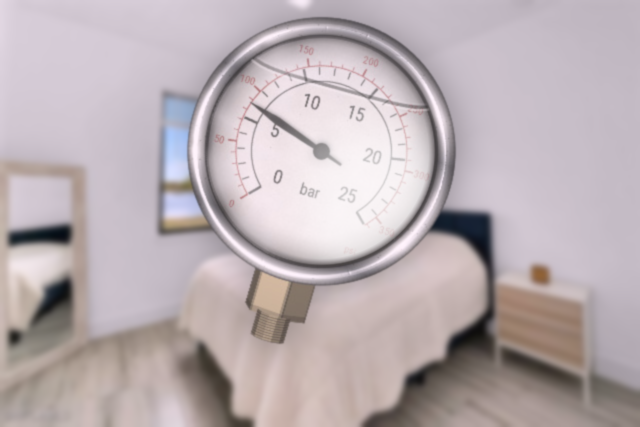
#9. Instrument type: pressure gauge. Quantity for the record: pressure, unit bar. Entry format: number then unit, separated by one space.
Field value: 6 bar
